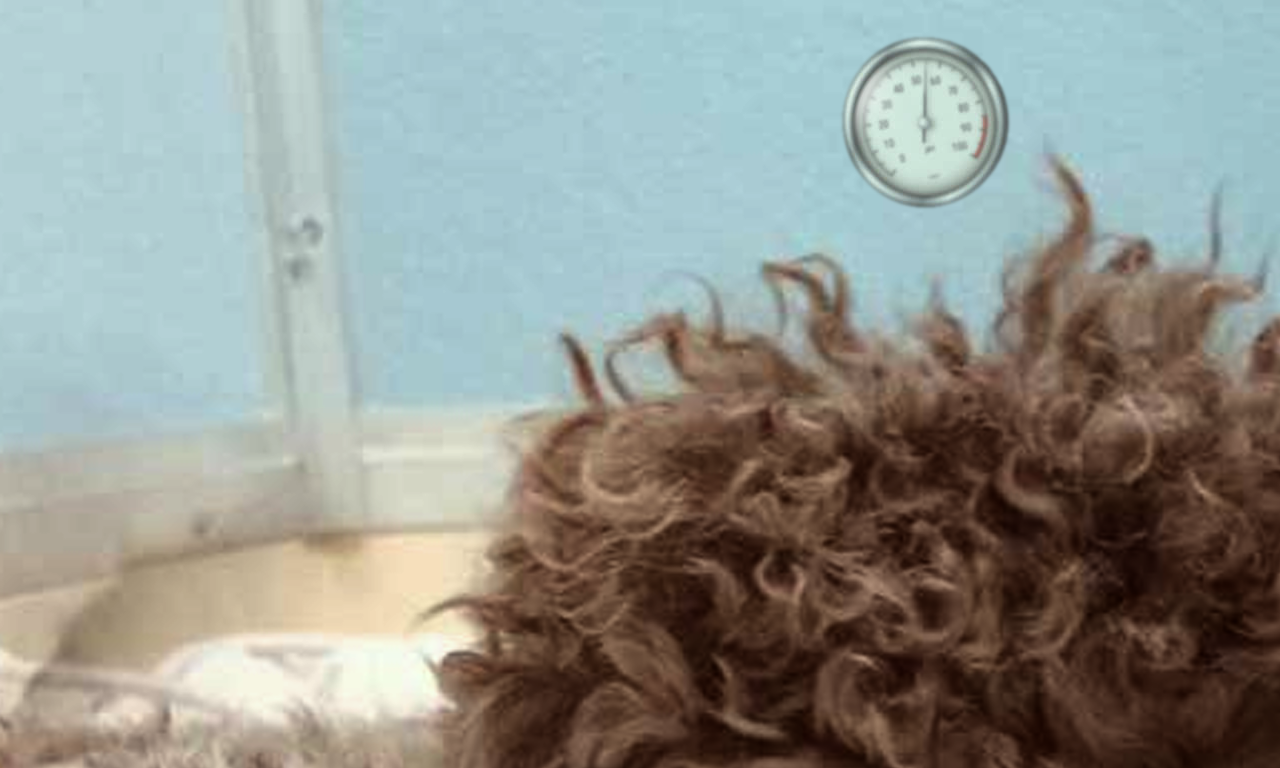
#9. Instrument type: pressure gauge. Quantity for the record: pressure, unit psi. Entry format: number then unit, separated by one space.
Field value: 55 psi
